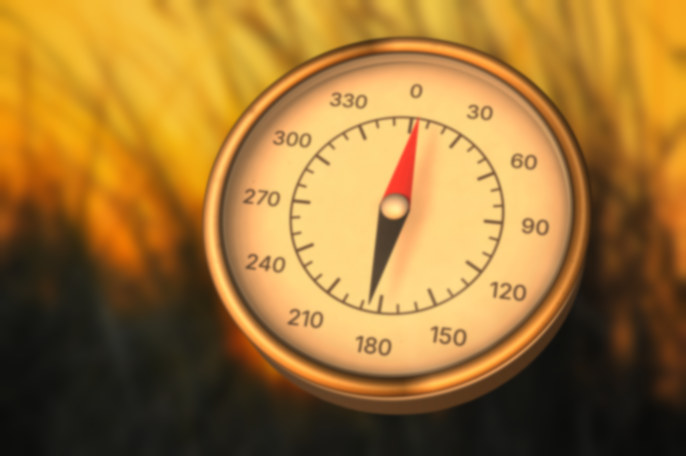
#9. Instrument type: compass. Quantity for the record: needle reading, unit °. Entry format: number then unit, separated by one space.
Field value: 5 °
